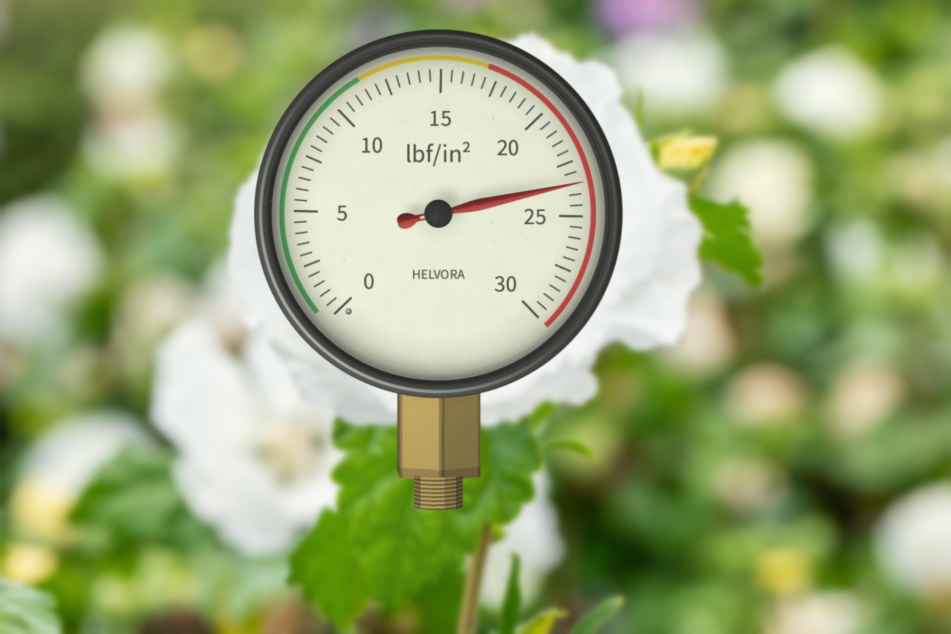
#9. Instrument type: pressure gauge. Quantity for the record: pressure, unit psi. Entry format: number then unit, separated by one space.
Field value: 23.5 psi
